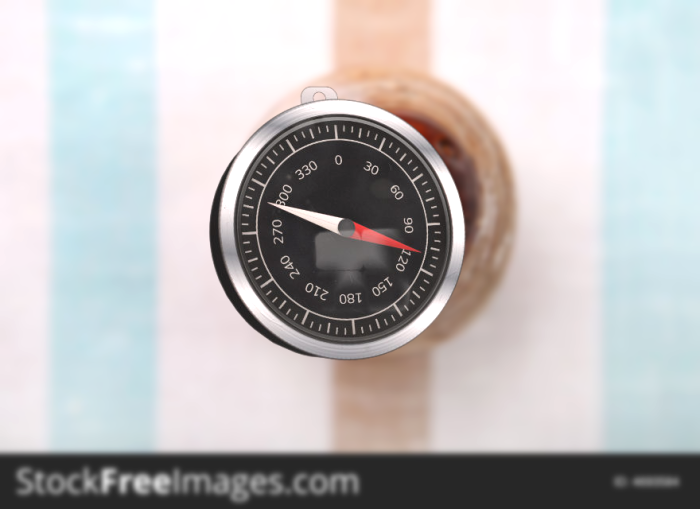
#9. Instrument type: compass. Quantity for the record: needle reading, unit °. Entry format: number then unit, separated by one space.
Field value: 110 °
